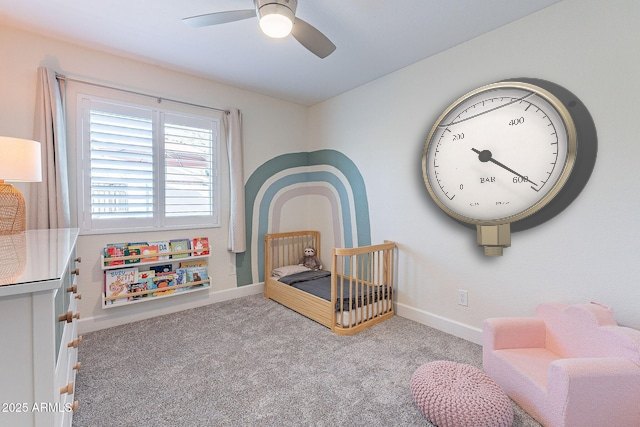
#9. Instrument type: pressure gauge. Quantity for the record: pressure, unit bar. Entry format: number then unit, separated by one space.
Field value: 590 bar
